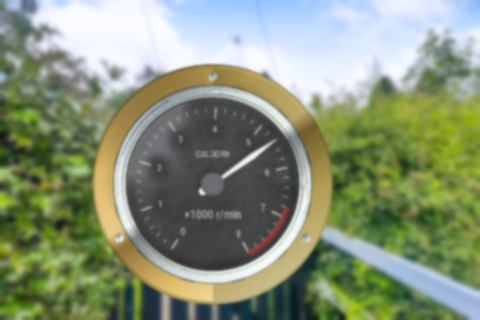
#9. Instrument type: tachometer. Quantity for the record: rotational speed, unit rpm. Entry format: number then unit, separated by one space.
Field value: 5400 rpm
